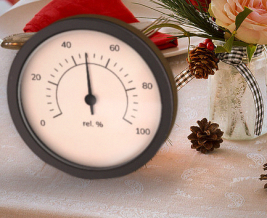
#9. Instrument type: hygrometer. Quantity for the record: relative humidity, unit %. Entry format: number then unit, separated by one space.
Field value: 48 %
